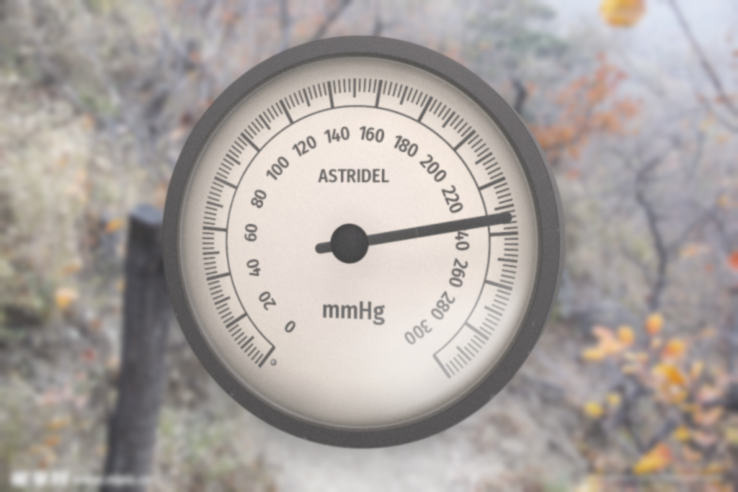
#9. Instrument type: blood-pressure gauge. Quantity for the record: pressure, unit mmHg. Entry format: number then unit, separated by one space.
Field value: 234 mmHg
